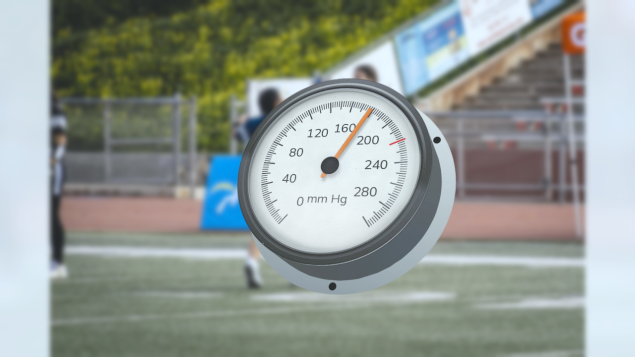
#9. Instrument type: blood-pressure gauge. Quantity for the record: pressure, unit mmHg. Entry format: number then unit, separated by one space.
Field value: 180 mmHg
